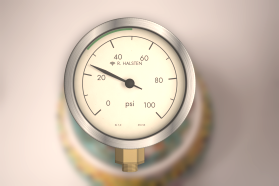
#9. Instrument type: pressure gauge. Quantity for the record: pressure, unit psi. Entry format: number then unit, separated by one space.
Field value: 25 psi
